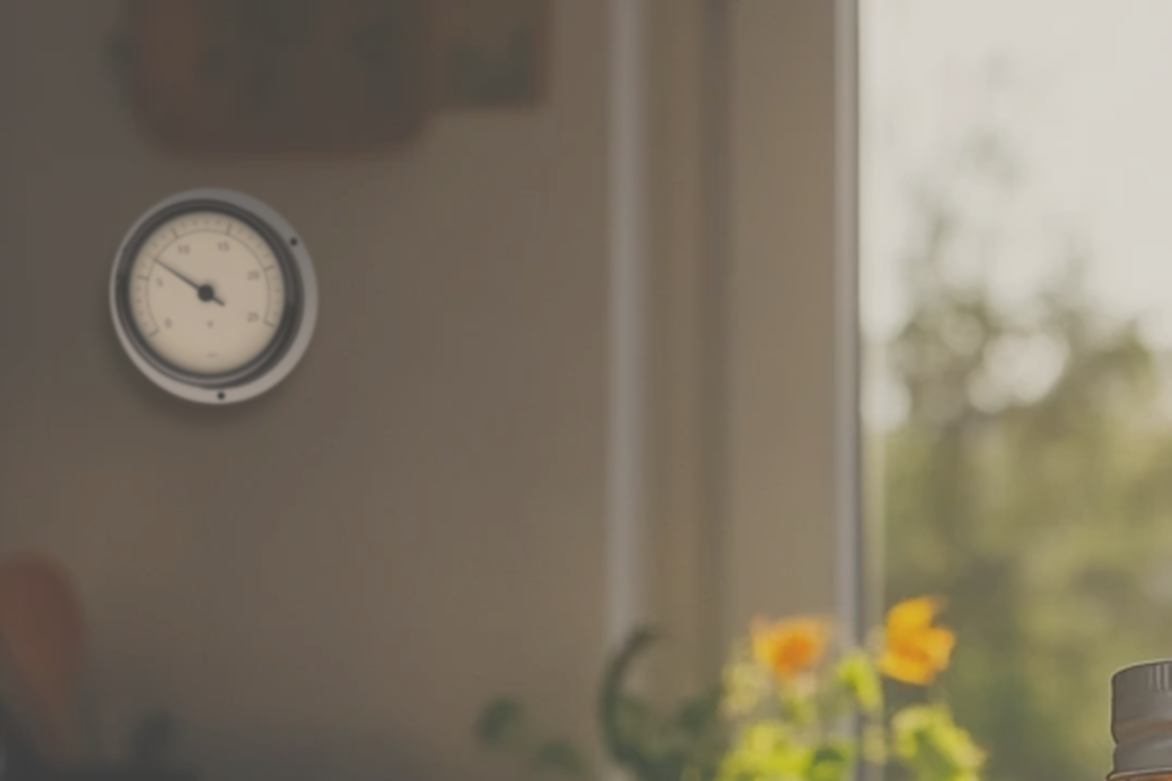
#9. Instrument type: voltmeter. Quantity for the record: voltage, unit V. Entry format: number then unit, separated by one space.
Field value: 7 V
